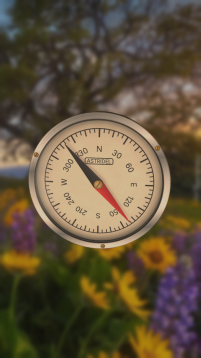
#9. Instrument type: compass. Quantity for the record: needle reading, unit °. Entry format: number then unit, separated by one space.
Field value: 140 °
